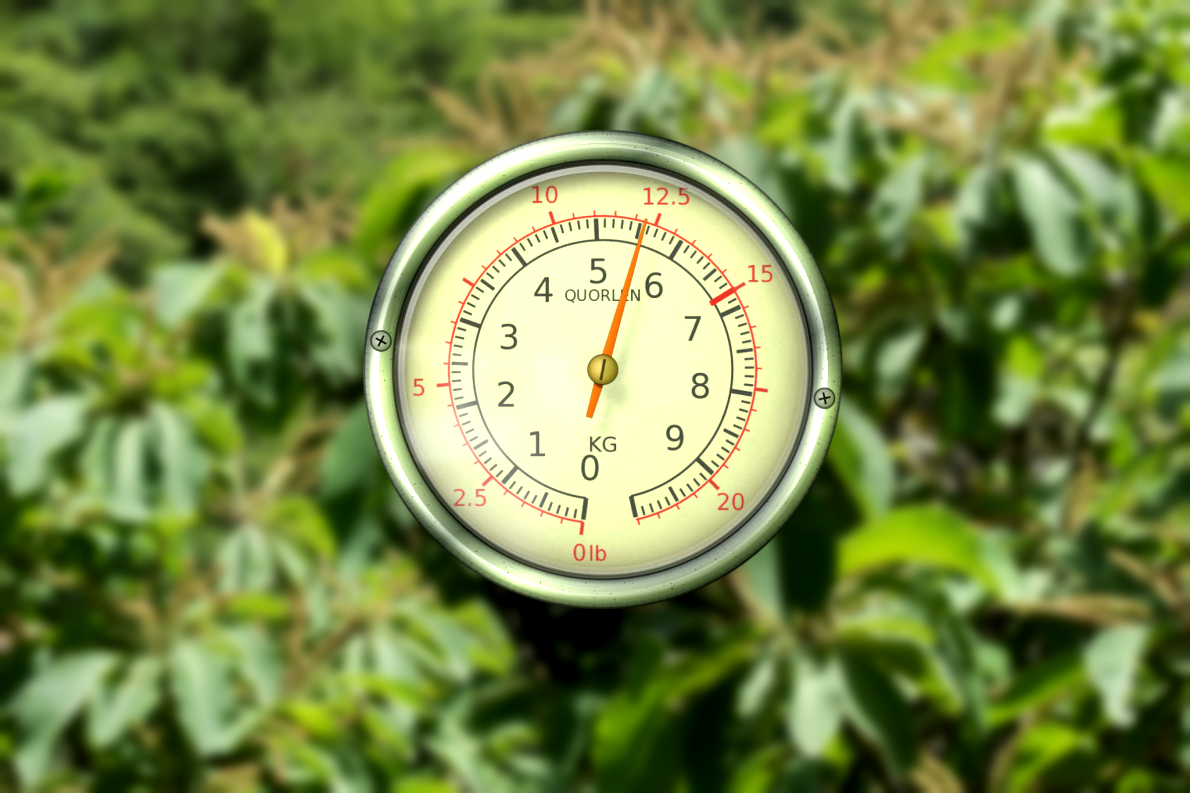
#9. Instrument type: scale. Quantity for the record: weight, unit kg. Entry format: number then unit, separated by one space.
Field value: 5.55 kg
